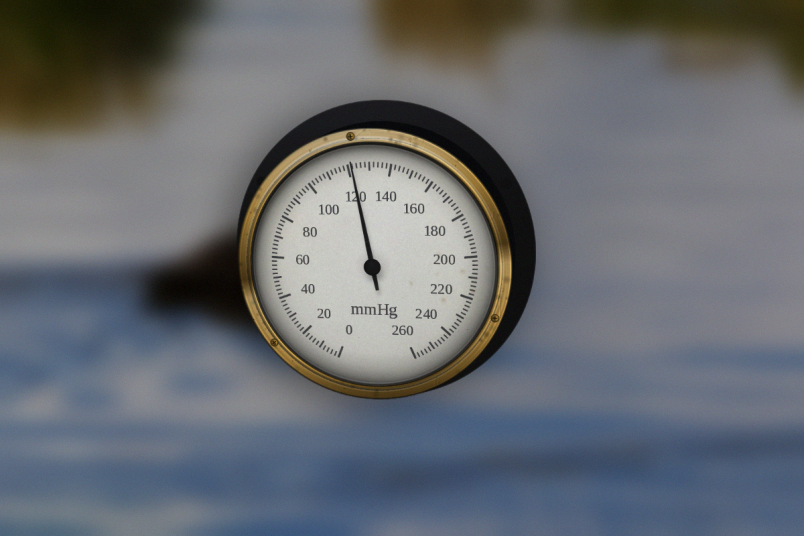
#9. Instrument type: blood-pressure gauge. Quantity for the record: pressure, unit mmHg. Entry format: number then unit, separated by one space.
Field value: 122 mmHg
